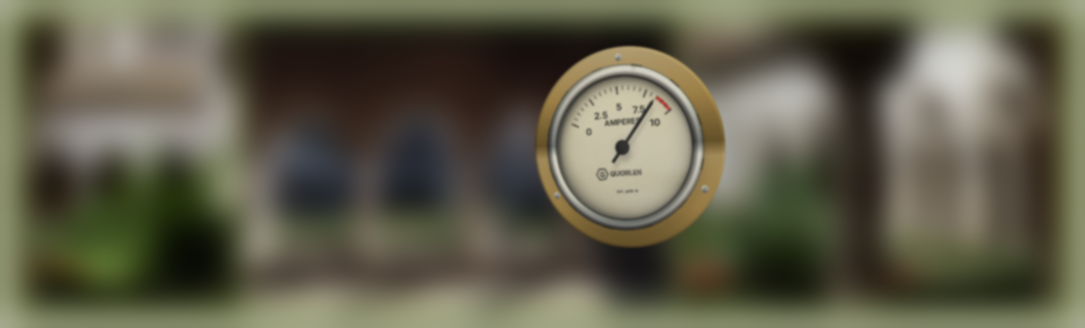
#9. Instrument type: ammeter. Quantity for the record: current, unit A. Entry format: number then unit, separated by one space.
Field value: 8.5 A
